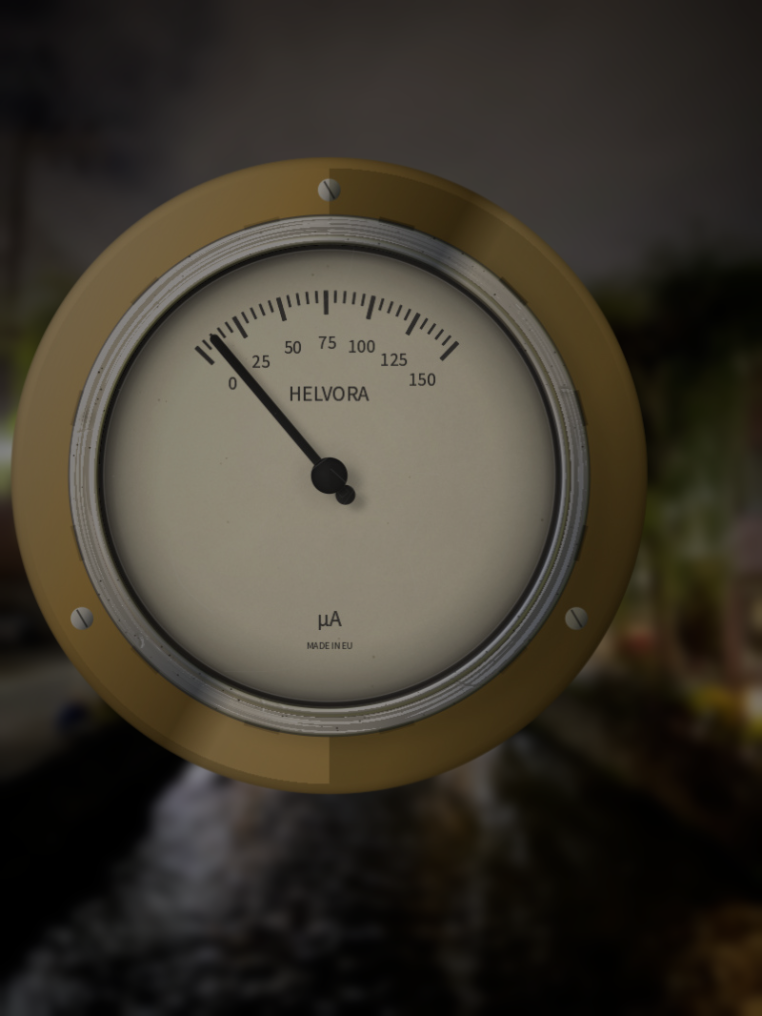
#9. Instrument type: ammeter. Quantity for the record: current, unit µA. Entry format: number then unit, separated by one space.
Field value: 10 µA
